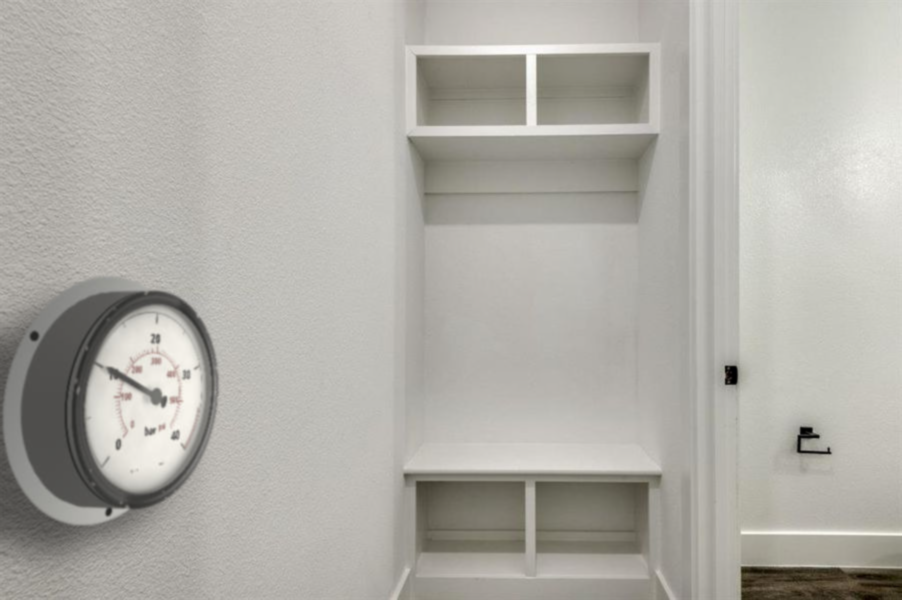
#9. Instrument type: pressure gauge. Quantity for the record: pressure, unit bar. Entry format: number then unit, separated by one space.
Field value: 10 bar
